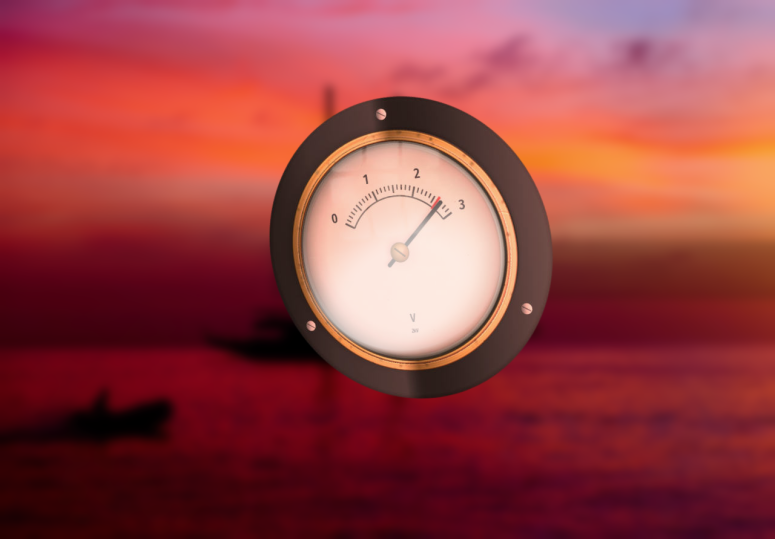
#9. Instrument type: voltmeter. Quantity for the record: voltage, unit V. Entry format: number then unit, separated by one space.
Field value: 2.7 V
